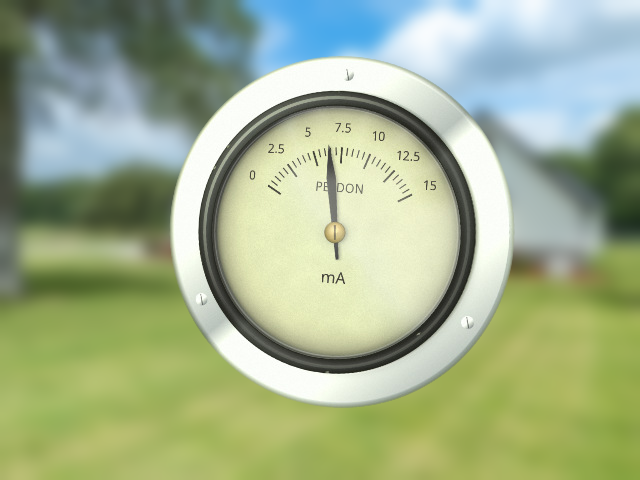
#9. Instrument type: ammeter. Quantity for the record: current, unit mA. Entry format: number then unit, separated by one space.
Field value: 6.5 mA
